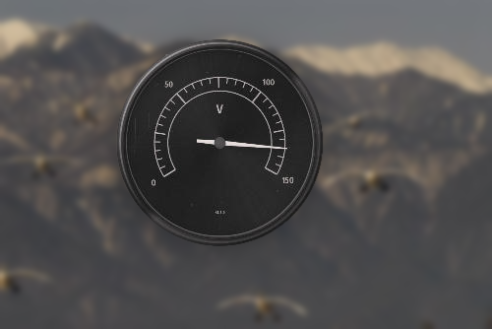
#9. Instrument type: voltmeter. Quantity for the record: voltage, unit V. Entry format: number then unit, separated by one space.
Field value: 135 V
